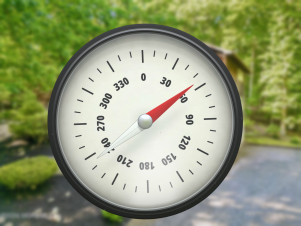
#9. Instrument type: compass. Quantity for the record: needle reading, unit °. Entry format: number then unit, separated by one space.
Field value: 55 °
